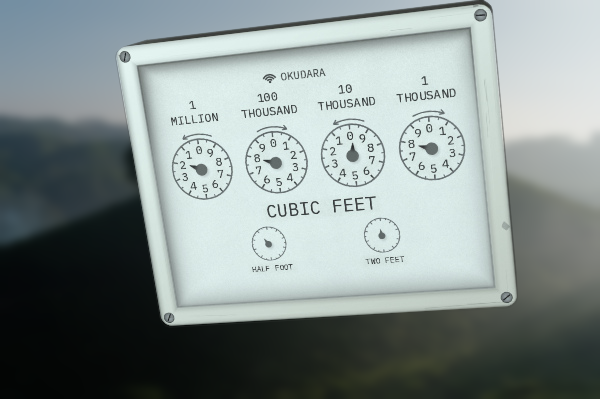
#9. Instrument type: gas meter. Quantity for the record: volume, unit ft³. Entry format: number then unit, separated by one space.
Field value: 179800 ft³
